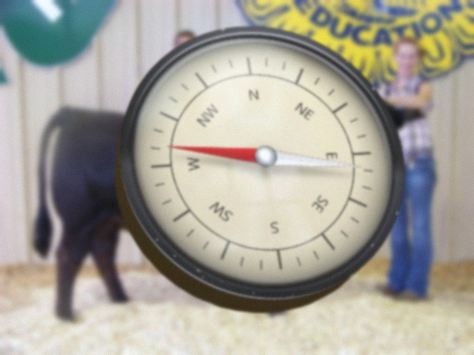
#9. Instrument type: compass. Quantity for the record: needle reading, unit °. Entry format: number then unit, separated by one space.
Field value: 280 °
